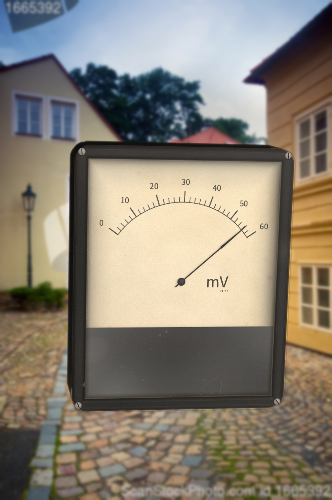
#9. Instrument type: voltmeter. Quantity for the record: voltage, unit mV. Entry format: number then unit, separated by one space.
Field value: 56 mV
